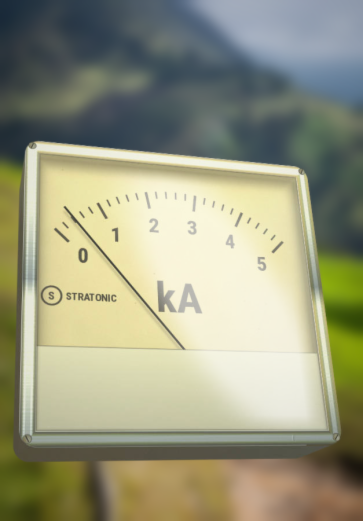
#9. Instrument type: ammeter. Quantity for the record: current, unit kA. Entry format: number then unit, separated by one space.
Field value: 0.4 kA
